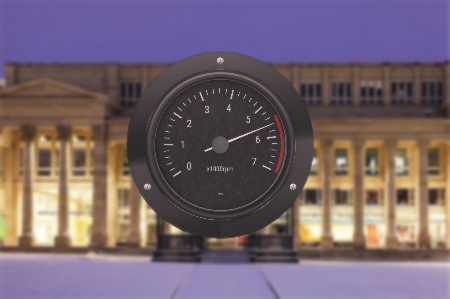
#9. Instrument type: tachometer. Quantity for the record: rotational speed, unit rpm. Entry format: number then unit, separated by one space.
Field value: 5600 rpm
